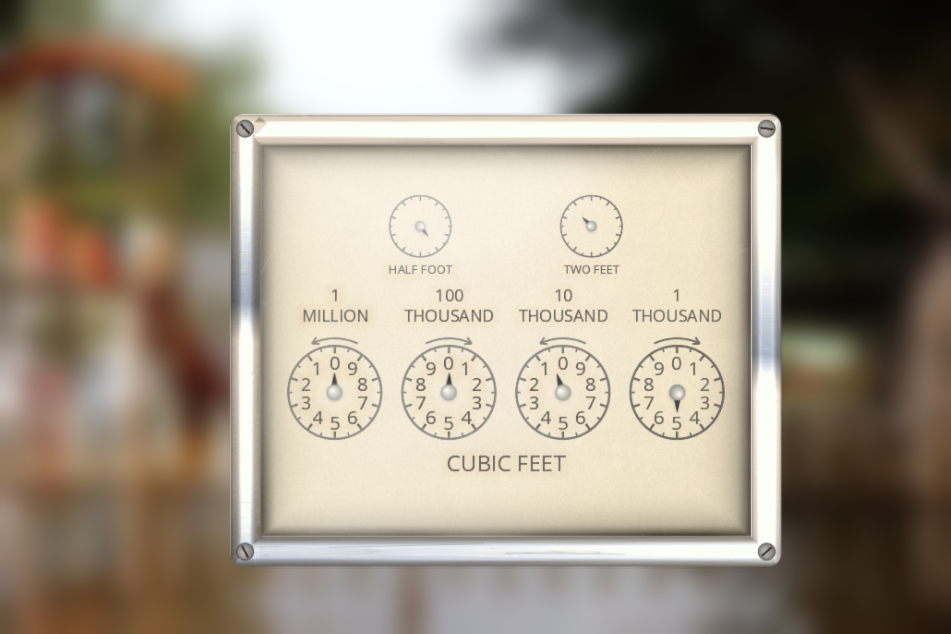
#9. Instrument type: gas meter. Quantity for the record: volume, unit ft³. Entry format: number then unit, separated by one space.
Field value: 500 ft³
